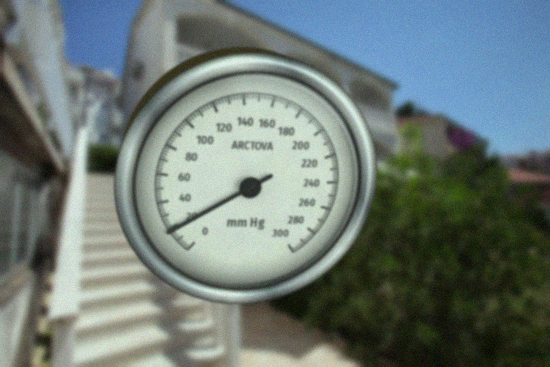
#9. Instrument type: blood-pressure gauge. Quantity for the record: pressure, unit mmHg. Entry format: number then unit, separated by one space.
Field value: 20 mmHg
